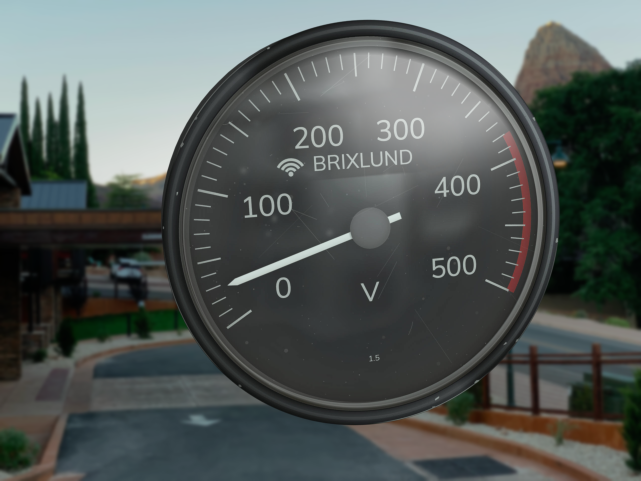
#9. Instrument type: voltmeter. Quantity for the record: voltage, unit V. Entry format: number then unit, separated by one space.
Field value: 30 V
